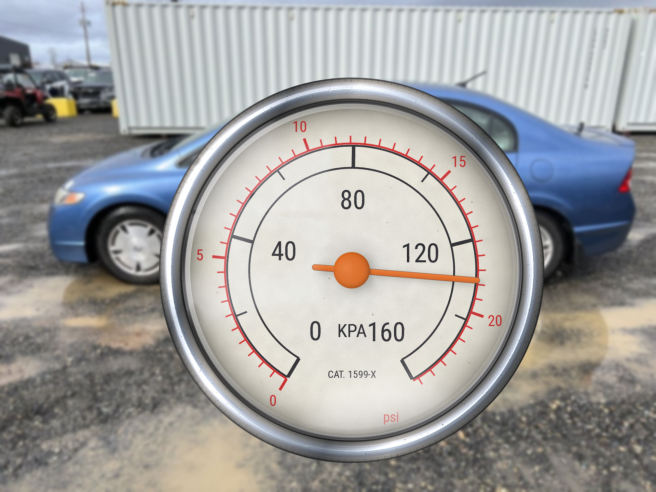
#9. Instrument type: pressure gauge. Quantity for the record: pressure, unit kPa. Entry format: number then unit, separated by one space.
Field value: 130 kPa
